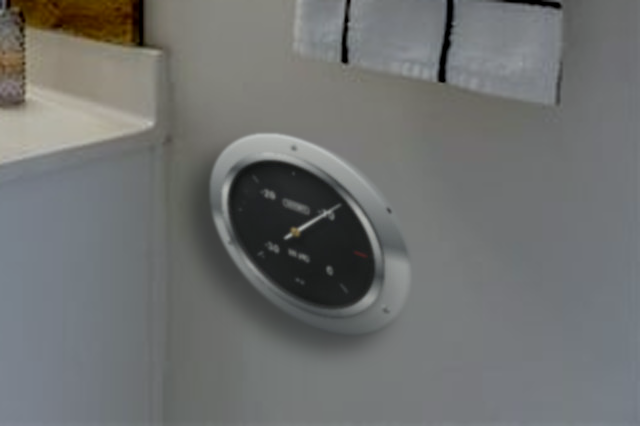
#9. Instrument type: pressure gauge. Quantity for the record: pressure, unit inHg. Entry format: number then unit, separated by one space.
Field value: -10 inHg
